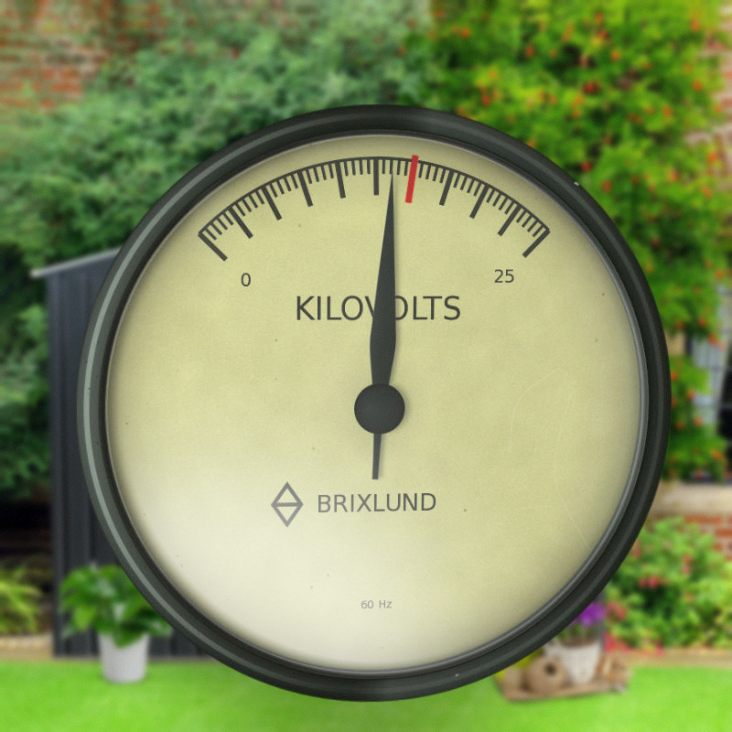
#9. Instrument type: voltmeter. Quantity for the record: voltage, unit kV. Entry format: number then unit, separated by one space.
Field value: 13.5 kV
